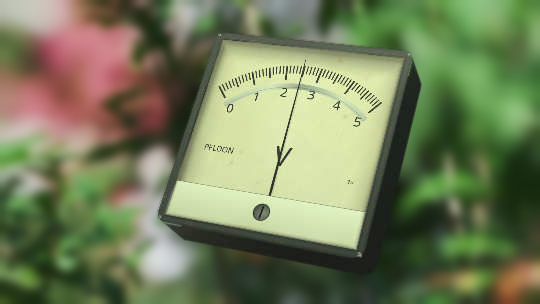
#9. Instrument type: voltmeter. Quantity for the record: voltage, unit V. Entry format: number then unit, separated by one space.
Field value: 2.5 V
